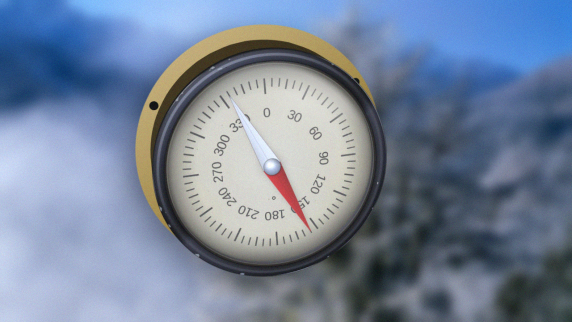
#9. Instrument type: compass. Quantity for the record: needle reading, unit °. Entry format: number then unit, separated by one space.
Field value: 155 °
